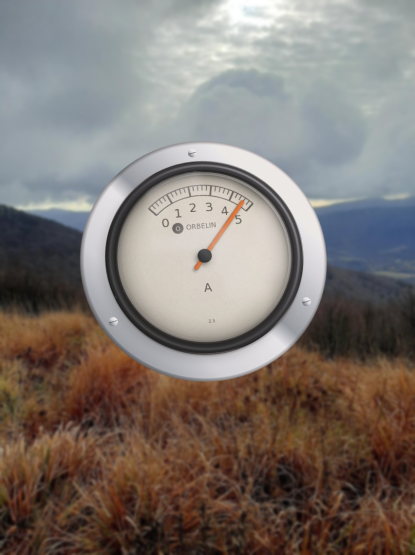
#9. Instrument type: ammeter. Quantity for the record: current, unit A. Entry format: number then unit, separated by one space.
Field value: 4.6 A
